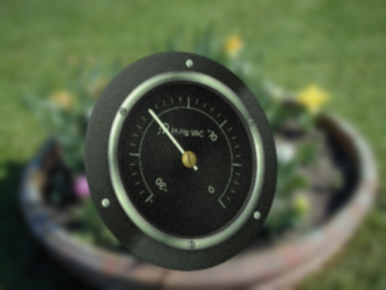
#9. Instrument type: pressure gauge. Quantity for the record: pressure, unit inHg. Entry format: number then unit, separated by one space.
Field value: -20 inHg
